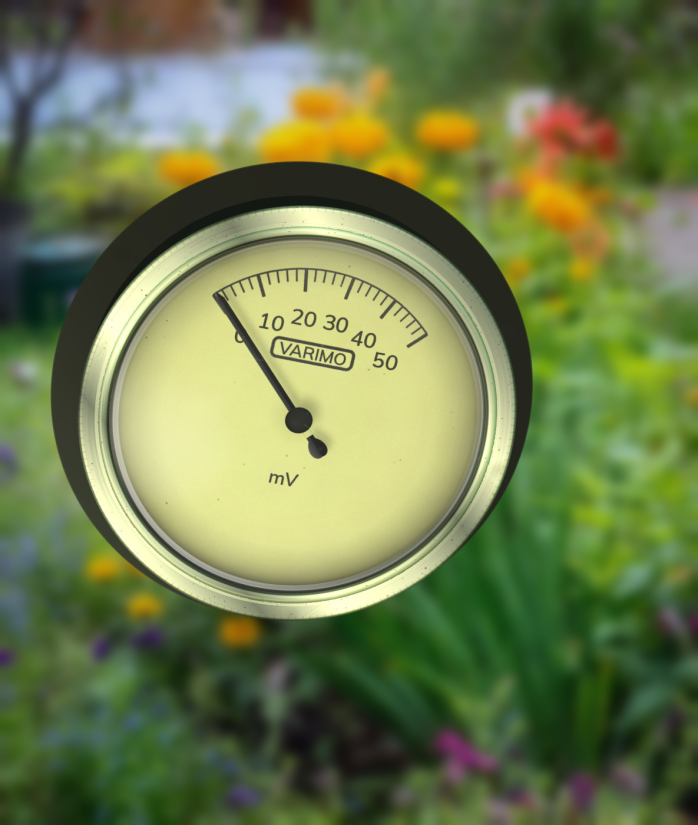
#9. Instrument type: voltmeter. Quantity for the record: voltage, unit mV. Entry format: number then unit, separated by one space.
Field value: 1 mV
